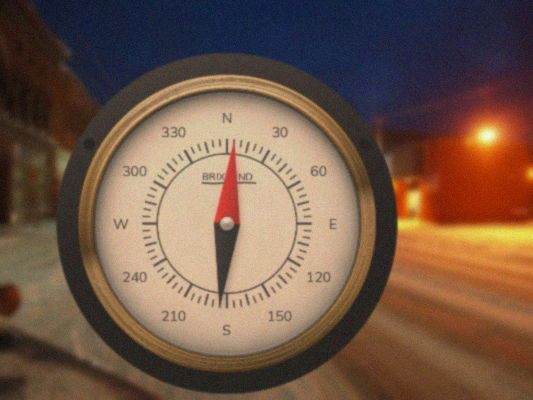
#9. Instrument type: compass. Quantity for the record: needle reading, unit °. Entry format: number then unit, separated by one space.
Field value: 5 °
